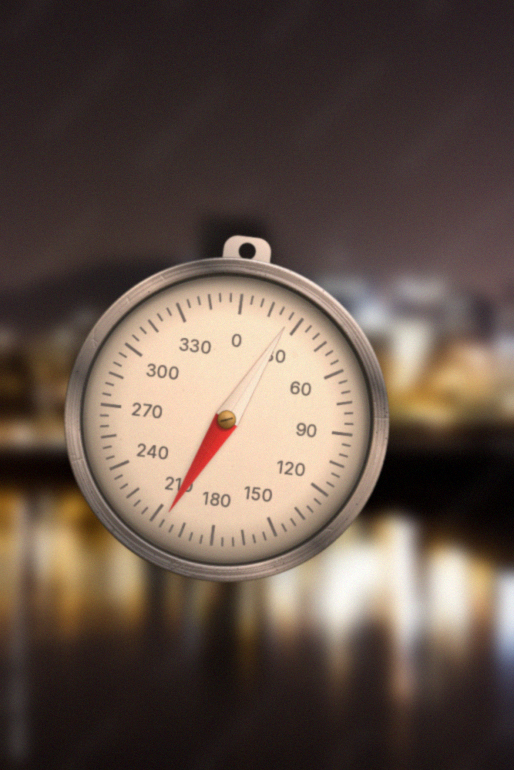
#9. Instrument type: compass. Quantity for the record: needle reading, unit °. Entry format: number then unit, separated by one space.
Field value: 205 °
